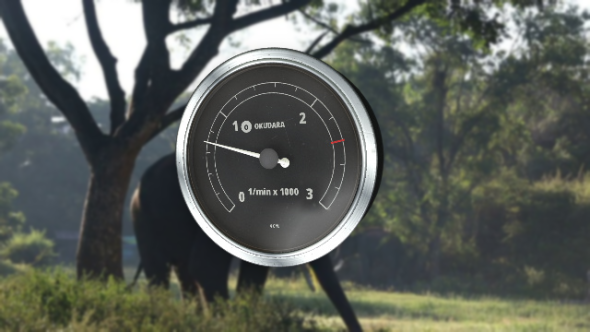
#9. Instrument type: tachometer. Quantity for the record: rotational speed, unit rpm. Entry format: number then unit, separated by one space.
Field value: 700 rpm
